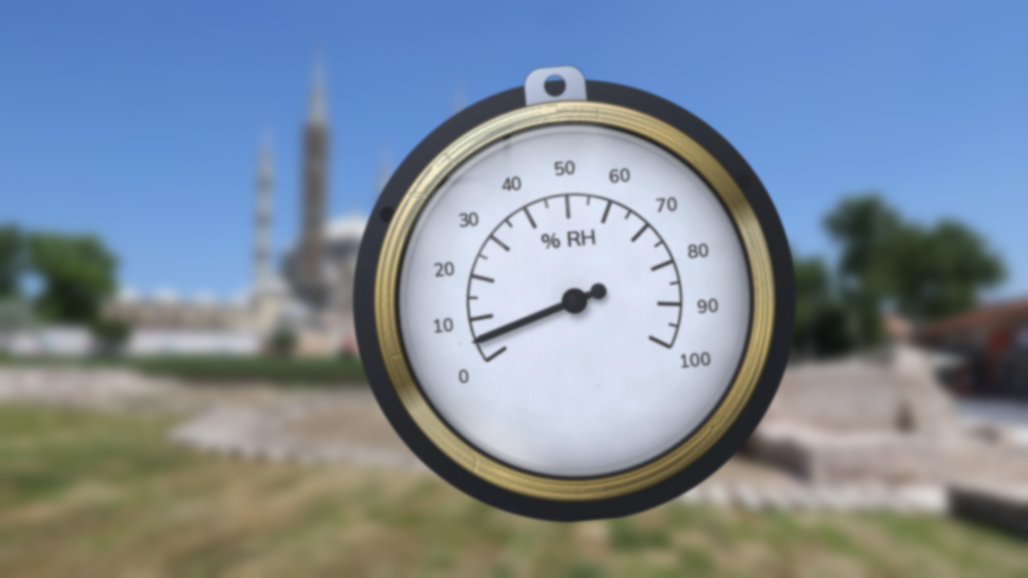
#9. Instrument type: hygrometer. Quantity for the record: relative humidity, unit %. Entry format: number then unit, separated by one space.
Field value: 5 %
